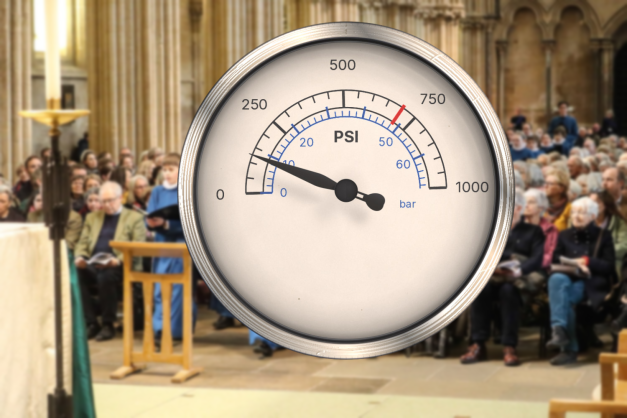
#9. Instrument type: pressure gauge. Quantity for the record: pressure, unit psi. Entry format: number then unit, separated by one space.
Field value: 125 psi
